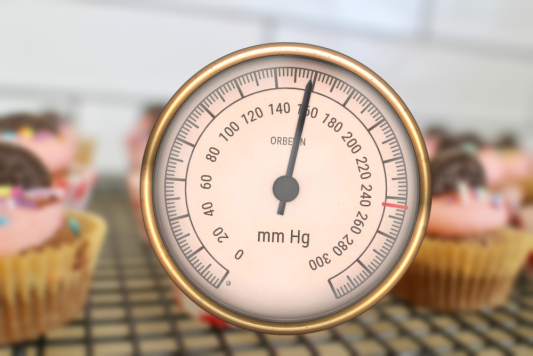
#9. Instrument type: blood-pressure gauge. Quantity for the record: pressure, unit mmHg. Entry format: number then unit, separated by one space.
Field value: 158 mmHg
